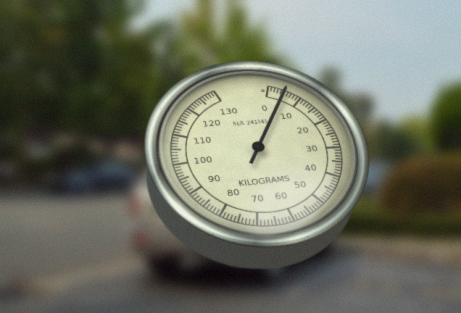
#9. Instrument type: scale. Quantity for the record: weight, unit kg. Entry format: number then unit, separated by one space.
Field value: 5 kg
